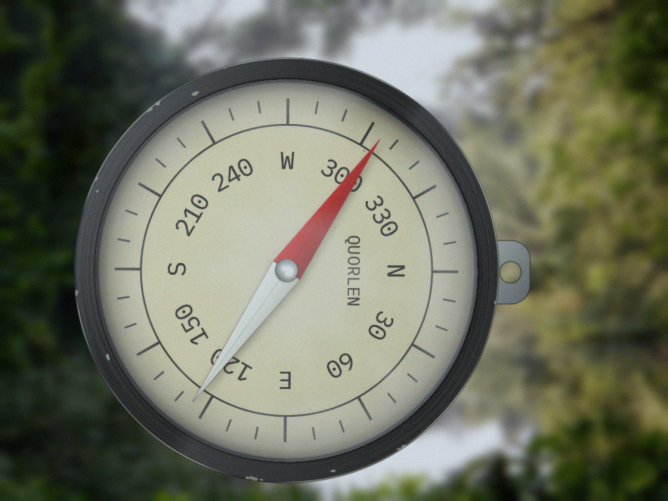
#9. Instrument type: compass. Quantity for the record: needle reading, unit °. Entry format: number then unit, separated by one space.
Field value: 305 °
